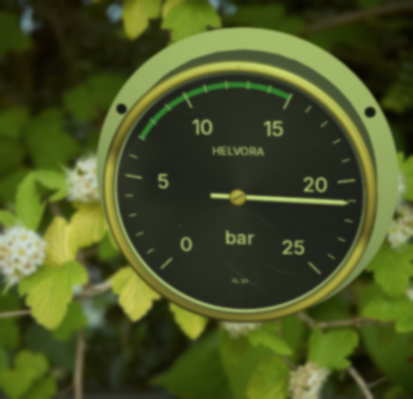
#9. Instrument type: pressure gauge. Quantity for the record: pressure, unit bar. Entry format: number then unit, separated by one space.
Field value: 21 bar
